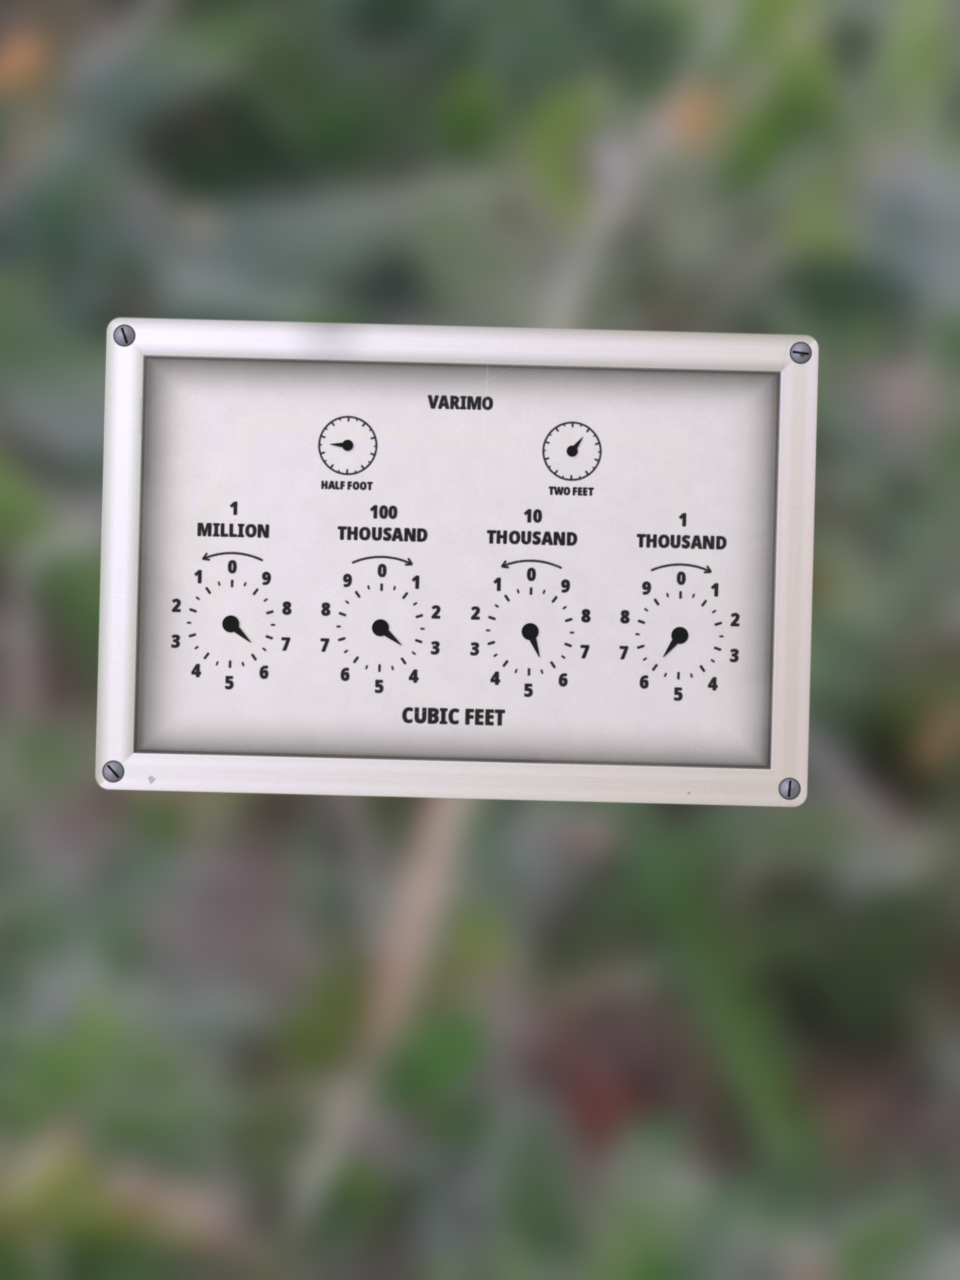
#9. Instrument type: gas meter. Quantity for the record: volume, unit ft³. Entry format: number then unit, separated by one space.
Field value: 635600 ft³
